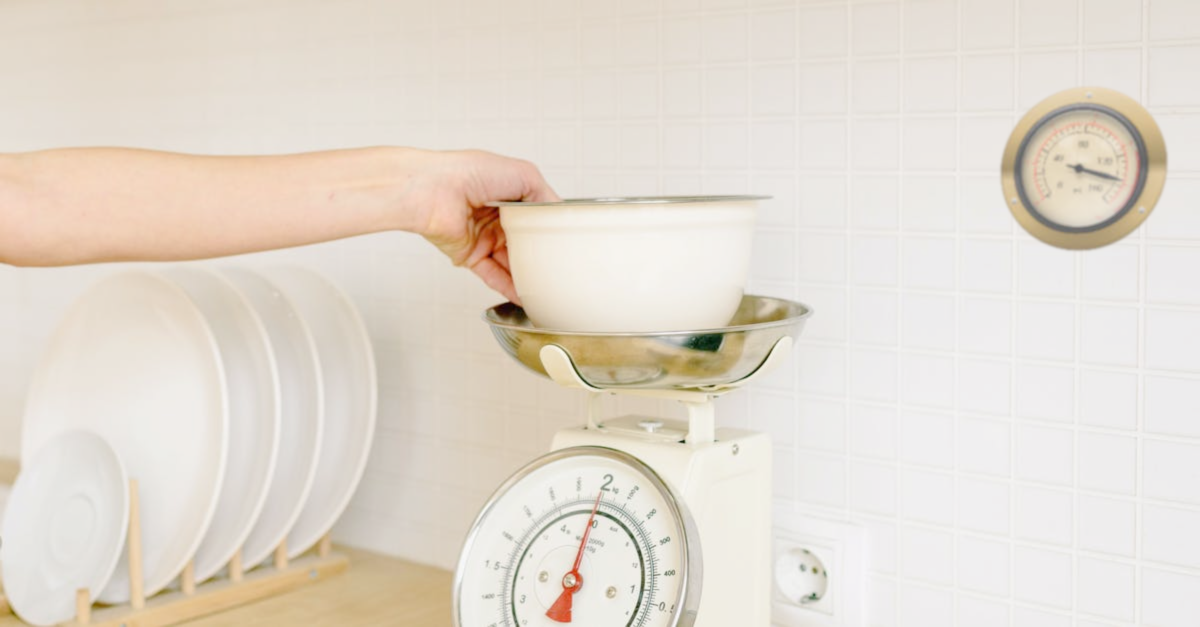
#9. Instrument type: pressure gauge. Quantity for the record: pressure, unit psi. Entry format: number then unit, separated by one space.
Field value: 140 psi
